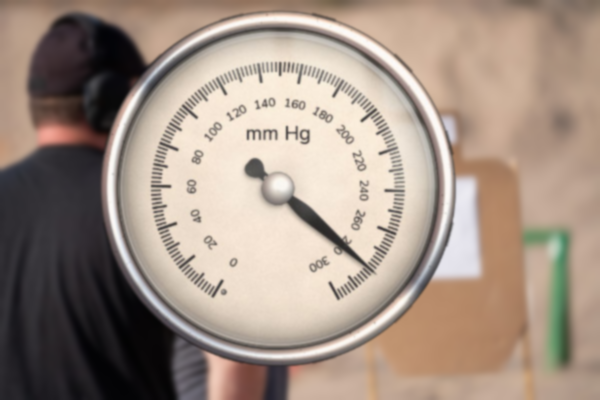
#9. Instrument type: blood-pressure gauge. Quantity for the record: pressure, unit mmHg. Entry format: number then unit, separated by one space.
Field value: 280 mmHg
